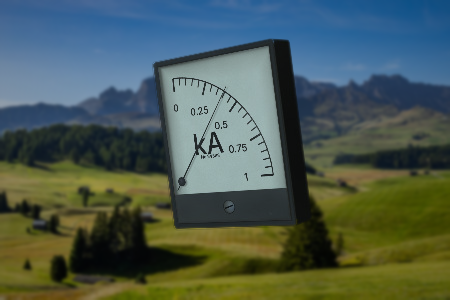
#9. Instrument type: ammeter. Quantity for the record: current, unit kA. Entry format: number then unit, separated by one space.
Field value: 0.4 kA
